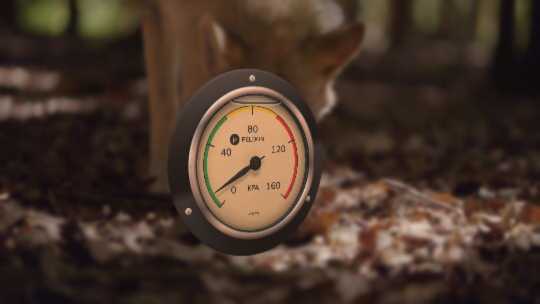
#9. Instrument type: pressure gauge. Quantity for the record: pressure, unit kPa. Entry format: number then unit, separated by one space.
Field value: 10 kPa
